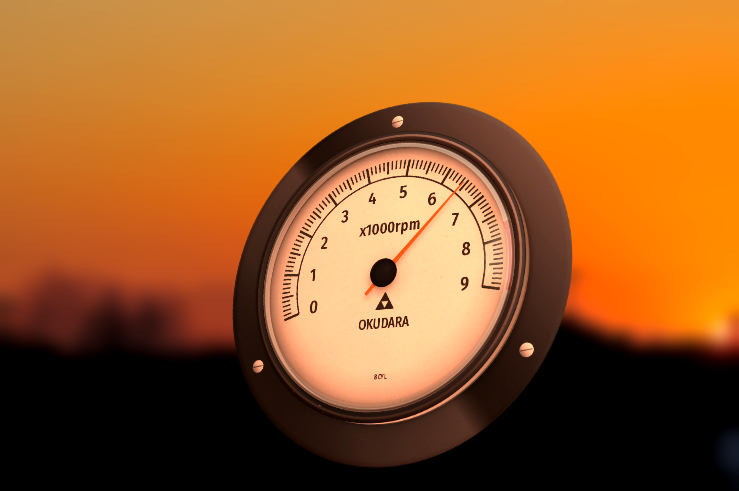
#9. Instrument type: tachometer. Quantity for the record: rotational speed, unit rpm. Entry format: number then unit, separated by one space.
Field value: 6500 rpm
